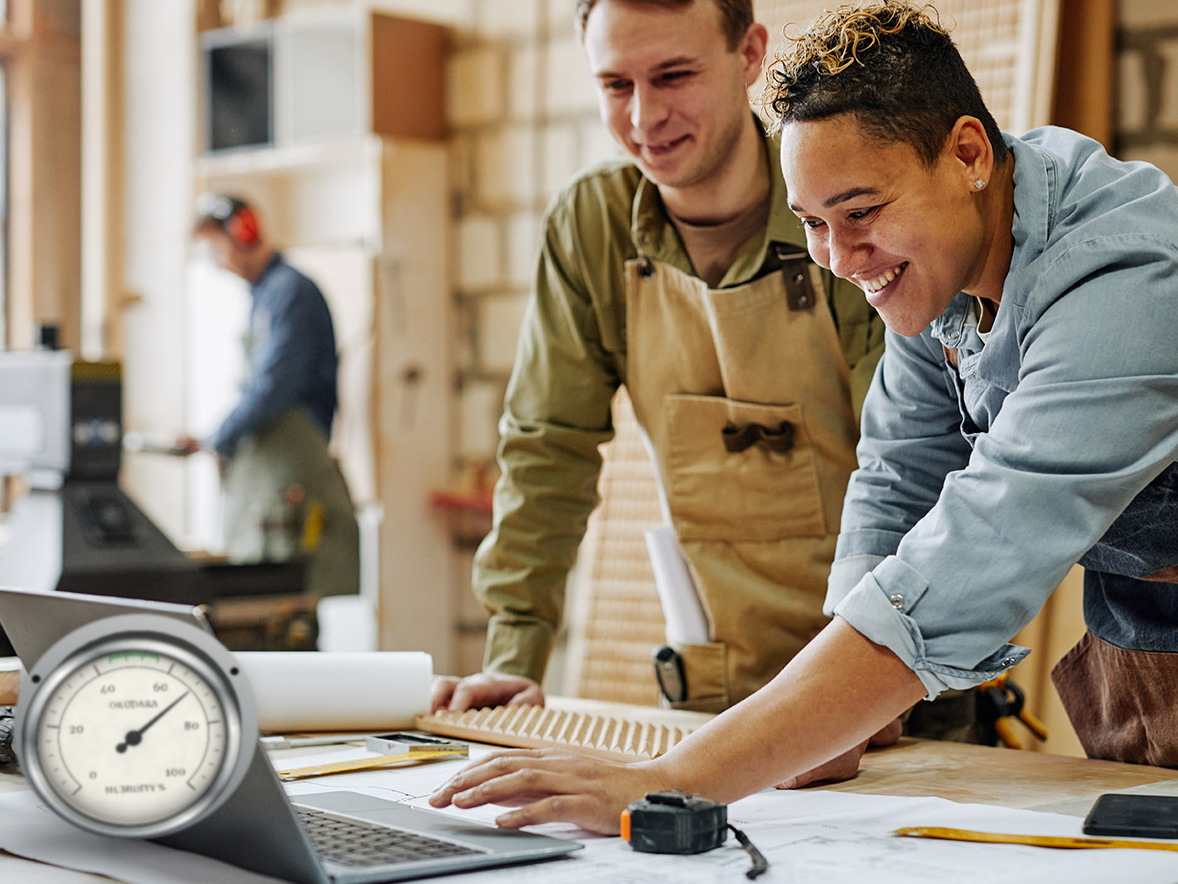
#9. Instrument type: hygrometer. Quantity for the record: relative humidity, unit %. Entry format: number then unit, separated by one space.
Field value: 68 %
